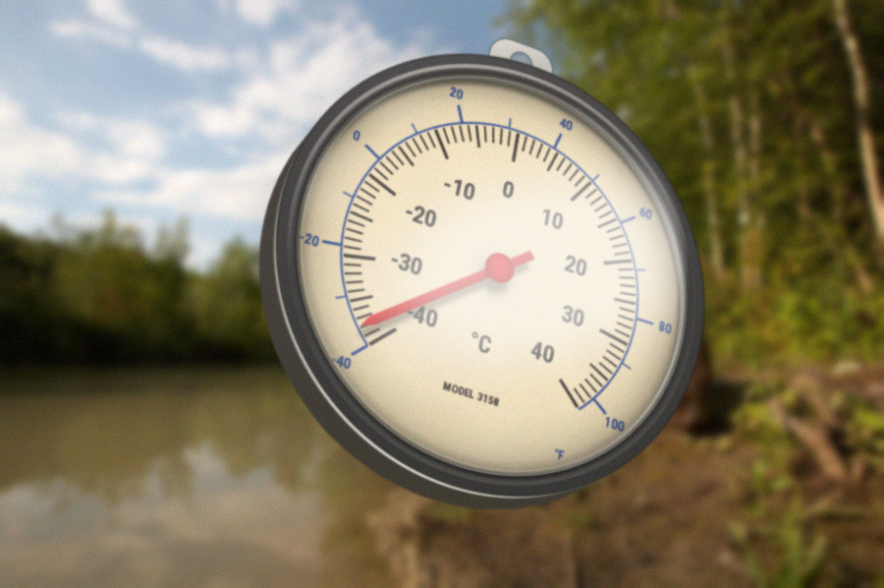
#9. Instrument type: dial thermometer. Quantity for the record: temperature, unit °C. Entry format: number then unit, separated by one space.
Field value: -38 °C
